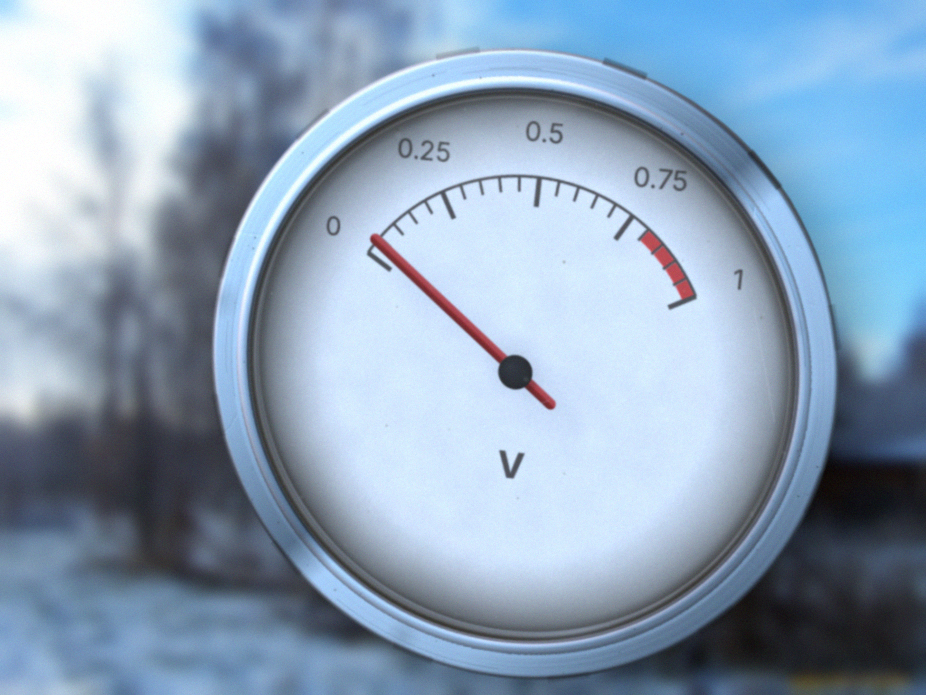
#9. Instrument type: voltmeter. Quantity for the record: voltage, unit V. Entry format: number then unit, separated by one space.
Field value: 0.05 V
